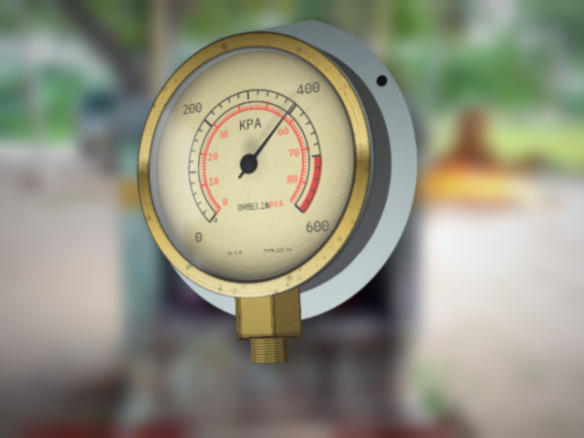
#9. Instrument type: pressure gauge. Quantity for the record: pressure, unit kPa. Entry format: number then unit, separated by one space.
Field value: 400 kPa
